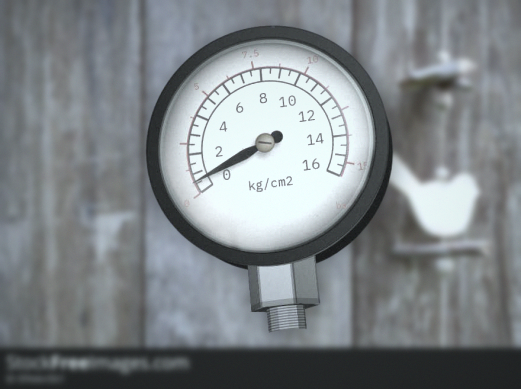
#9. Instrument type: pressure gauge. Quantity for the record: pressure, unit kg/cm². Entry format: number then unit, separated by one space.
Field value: 0.5 kg/cm²
